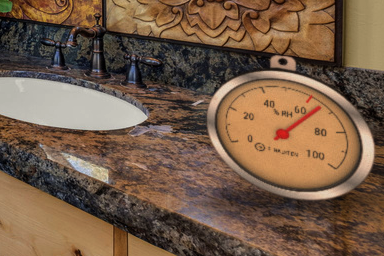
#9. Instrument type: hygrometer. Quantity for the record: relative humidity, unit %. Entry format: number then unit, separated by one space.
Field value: 65 %
